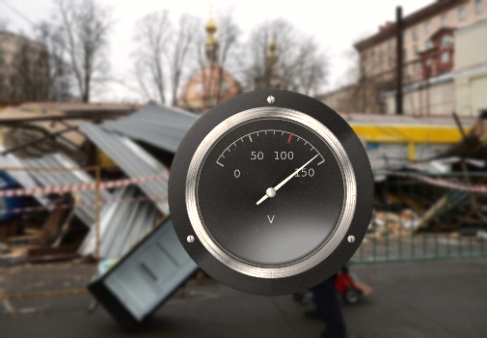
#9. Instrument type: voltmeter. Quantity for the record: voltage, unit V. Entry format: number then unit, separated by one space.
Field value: 140 V
